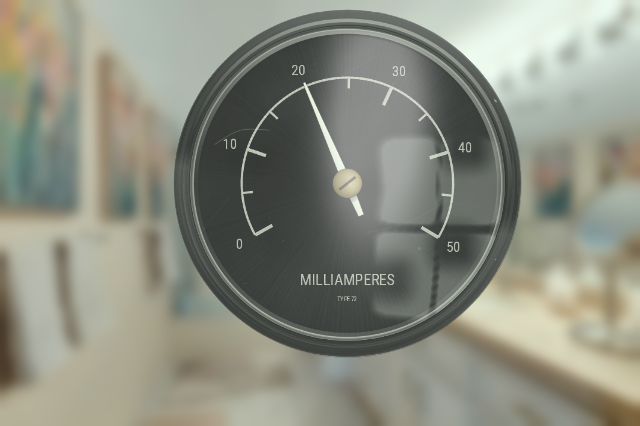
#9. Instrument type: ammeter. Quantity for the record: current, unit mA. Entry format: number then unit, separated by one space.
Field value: 20 mA
